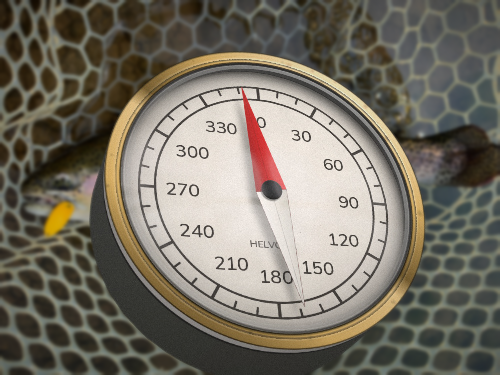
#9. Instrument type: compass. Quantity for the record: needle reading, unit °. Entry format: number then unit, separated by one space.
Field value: 350 °
